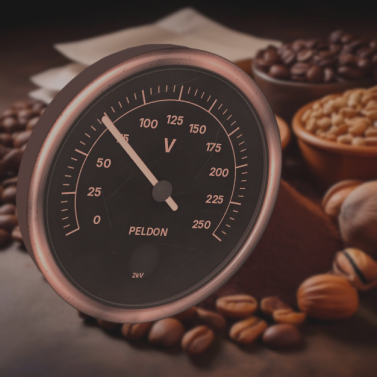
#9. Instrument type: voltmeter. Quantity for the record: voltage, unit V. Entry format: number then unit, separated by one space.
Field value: 72.5 V
